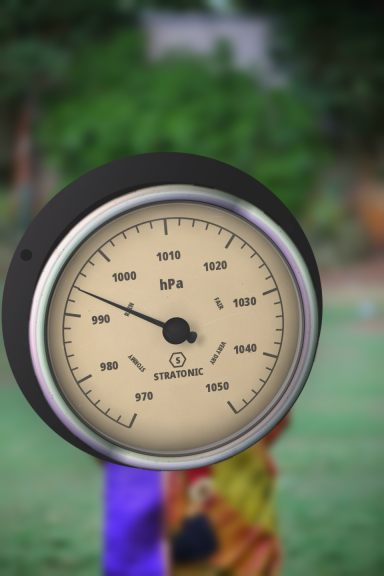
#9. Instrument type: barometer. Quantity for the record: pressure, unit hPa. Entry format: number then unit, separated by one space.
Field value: 994 hPa
